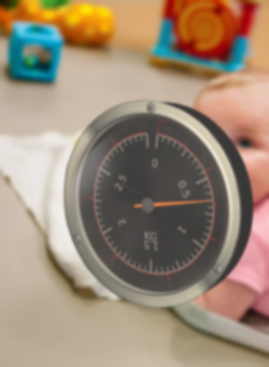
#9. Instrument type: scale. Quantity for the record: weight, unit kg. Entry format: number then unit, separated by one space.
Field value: 0.65 kg
